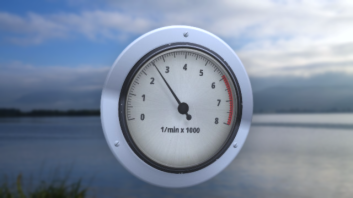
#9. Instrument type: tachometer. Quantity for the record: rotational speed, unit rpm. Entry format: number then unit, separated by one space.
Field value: 2500 rpm
